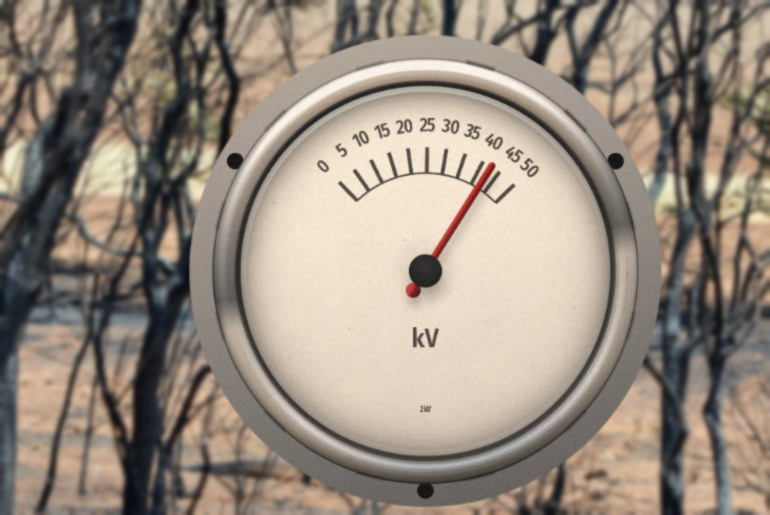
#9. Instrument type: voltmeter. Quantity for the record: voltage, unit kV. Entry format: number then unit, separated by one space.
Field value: 42.5 kV
